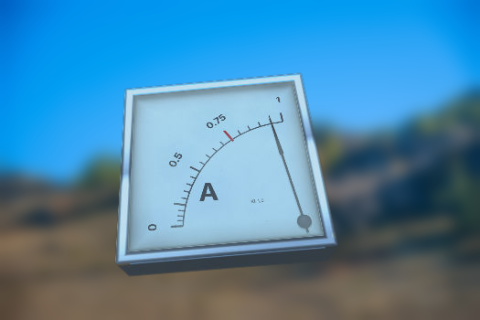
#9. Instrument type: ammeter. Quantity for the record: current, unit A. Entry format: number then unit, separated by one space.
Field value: 0.95 A
